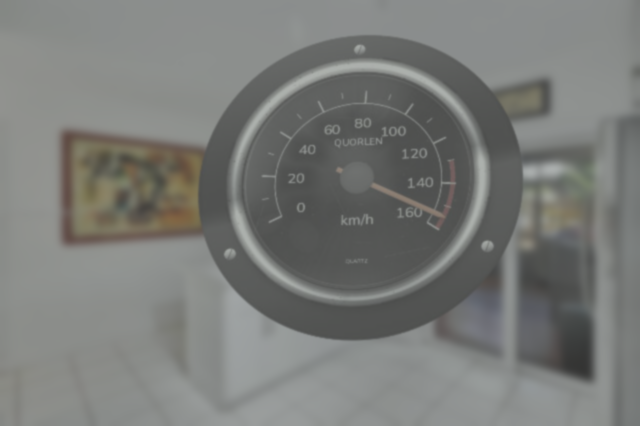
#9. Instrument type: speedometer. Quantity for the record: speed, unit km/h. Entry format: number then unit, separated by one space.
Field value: 155 km/h
